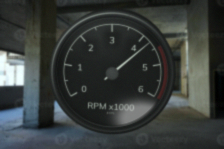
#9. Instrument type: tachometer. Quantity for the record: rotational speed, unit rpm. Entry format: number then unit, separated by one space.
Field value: 4250 rpm
